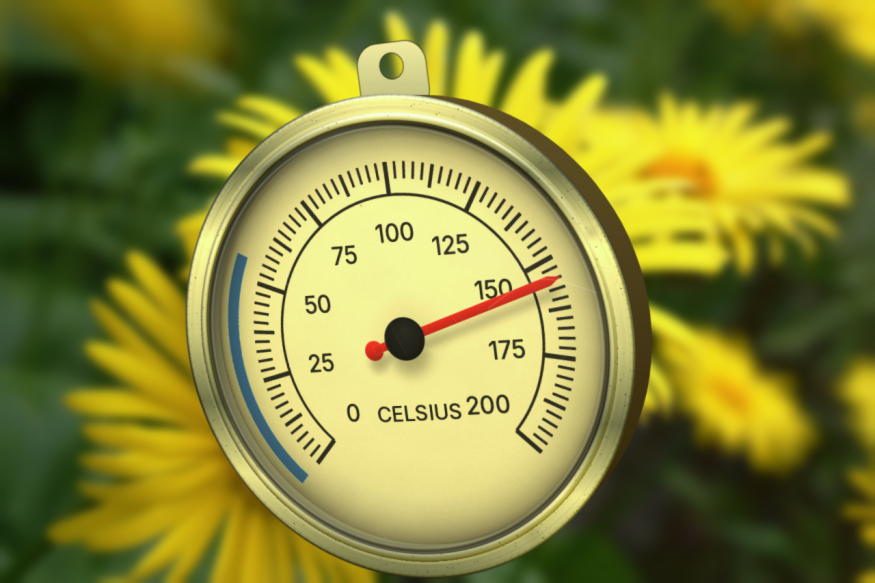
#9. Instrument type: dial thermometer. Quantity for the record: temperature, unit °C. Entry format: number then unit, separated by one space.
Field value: 155 °C
